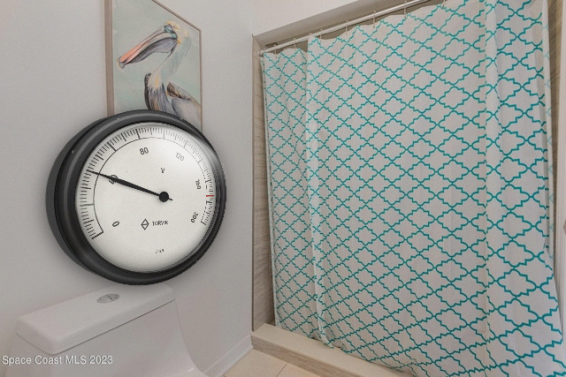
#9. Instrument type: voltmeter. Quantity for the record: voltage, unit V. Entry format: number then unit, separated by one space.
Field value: 40 V
